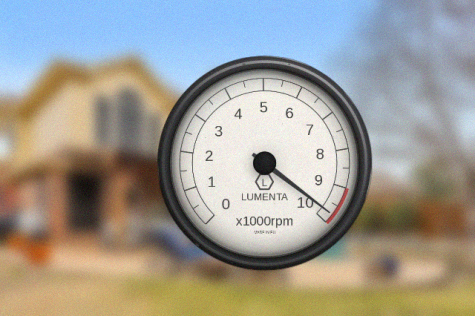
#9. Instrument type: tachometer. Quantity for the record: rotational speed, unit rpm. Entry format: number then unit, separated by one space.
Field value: 9750 rpm
